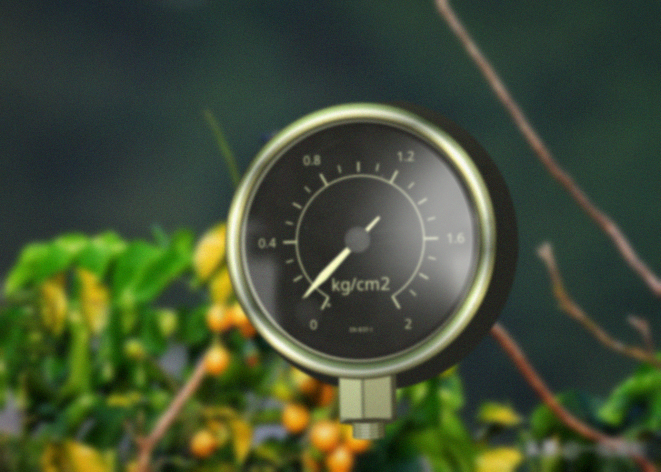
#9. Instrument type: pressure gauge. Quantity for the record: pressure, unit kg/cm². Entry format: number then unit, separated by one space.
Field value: 0.1 kg/cm²
